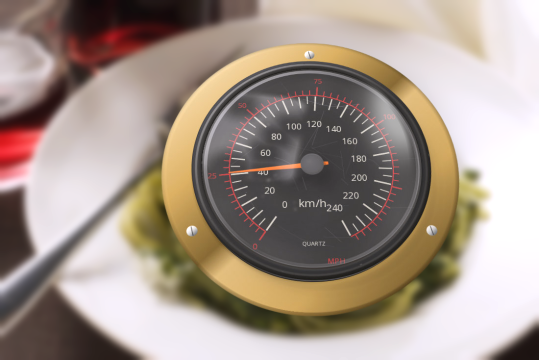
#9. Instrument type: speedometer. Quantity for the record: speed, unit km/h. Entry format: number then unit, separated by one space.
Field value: 40 km/h
